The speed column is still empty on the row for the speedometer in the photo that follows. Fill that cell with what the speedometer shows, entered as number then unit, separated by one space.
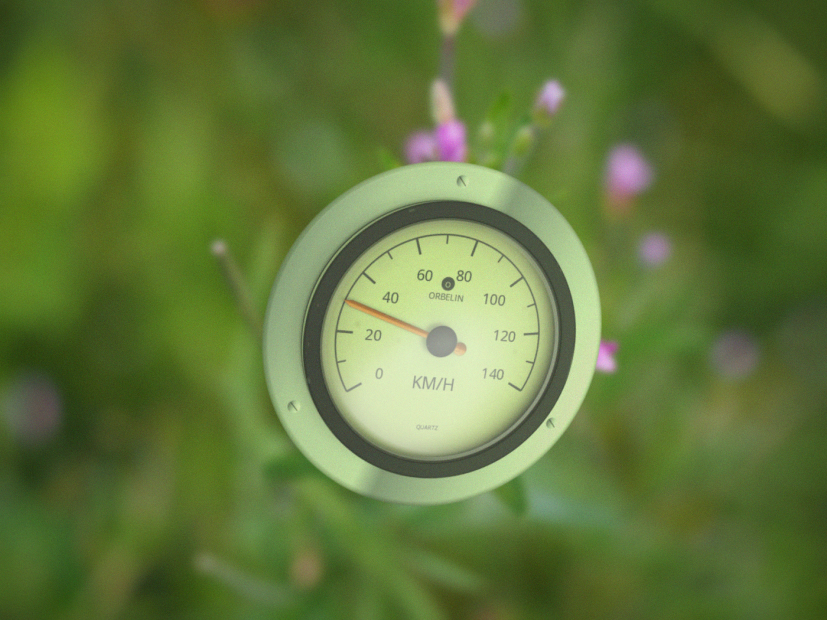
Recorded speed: 30 km/h
